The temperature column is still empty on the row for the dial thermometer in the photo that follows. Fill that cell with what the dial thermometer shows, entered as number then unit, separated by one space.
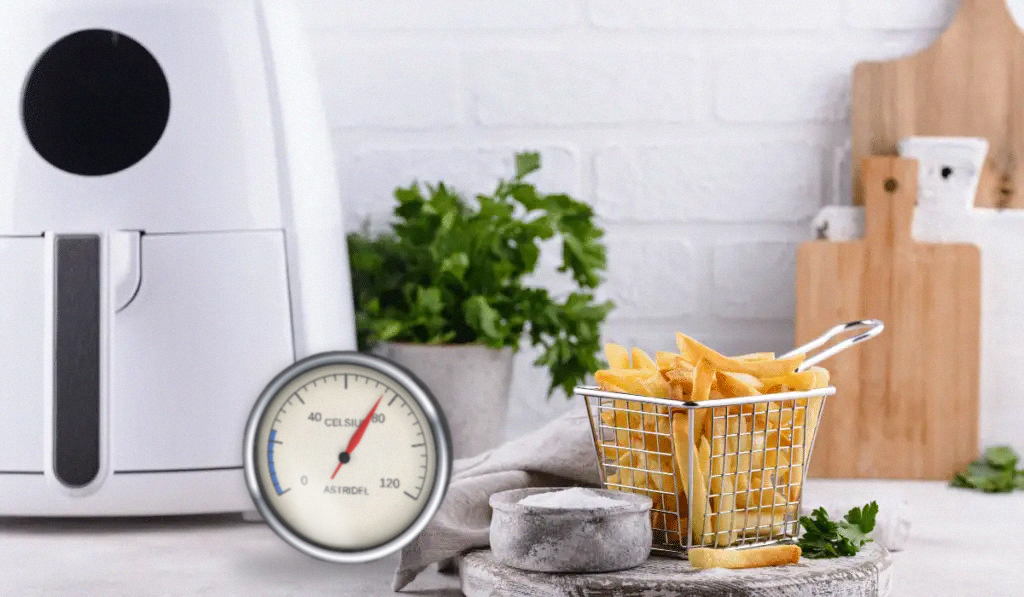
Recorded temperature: 76 °C
